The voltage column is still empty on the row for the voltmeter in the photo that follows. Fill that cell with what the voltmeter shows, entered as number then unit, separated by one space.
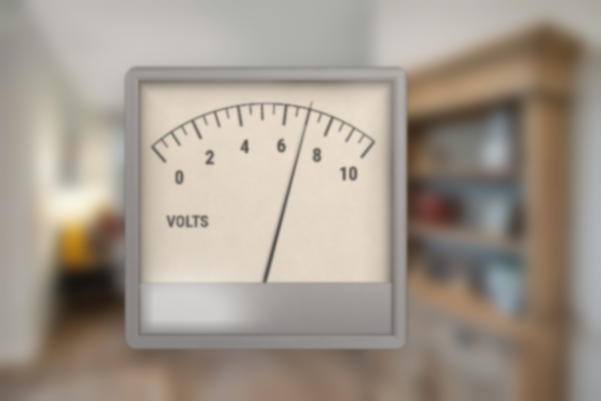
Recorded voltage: 7 V
